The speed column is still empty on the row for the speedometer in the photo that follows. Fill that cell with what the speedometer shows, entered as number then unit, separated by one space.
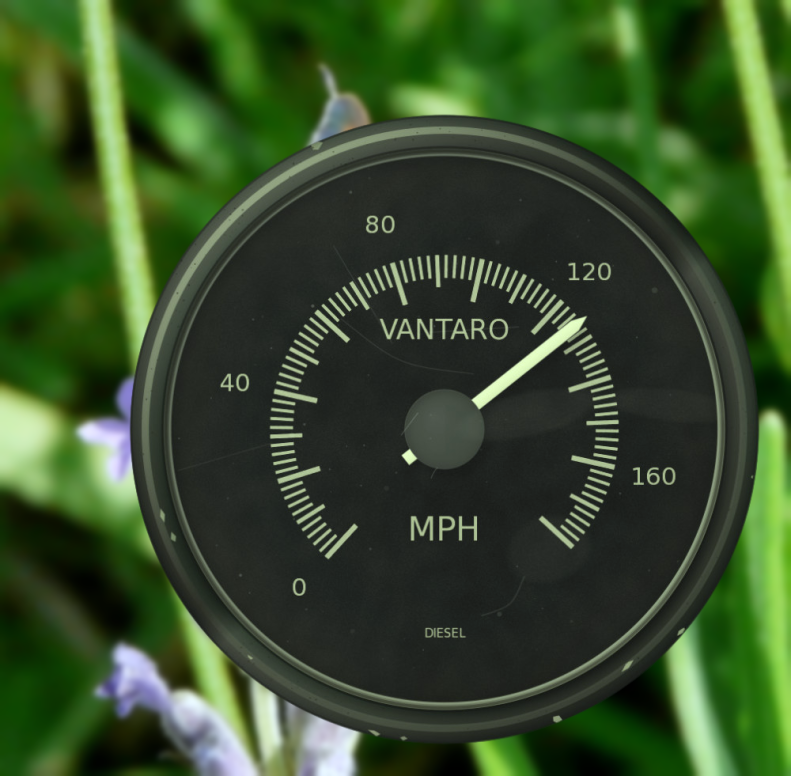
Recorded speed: 126 mph
